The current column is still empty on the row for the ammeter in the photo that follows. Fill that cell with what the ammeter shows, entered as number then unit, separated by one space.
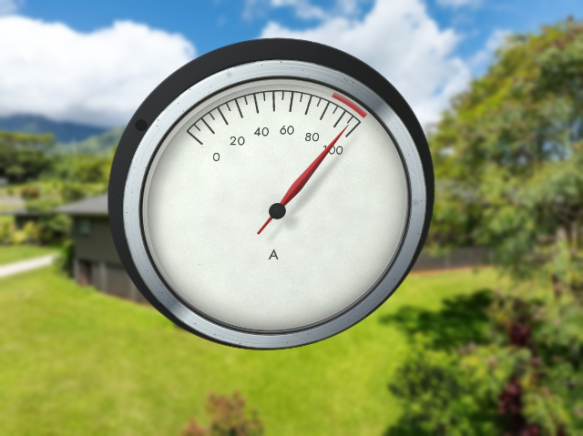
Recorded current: 95 A
